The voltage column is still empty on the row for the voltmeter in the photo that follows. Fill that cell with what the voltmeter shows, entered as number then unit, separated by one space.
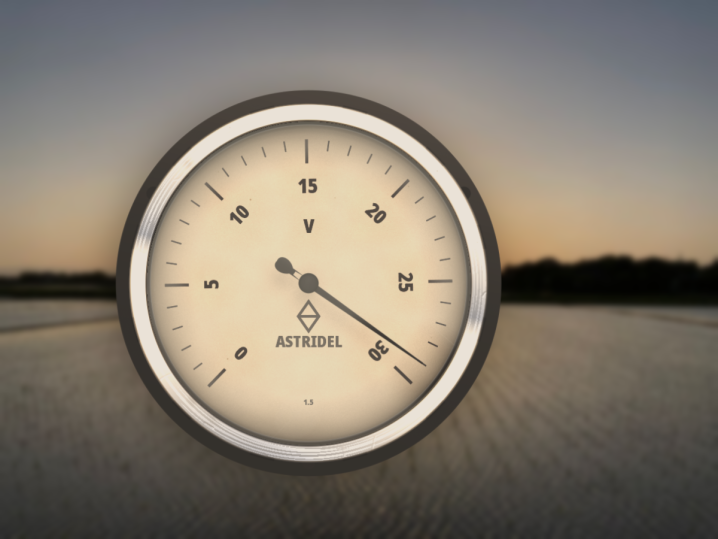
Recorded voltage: 29 V
